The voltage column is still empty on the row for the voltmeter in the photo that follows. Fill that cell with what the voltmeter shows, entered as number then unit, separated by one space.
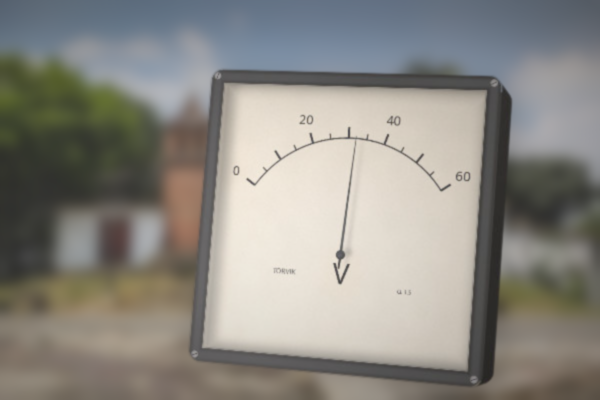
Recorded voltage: 32.5 V
